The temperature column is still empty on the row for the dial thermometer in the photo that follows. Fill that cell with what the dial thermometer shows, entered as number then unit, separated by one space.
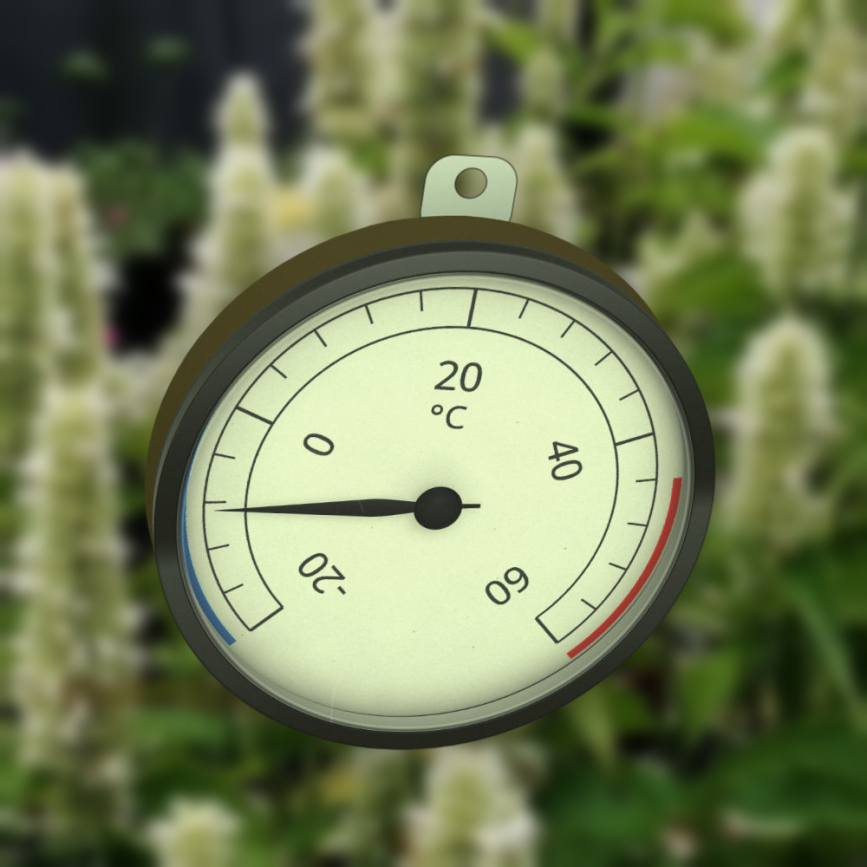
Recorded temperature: -8 °C
